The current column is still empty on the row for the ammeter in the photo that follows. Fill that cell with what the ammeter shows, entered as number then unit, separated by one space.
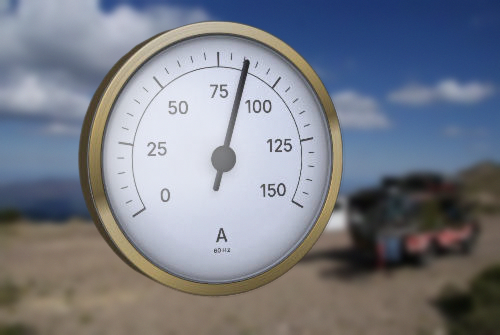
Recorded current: 85 A
